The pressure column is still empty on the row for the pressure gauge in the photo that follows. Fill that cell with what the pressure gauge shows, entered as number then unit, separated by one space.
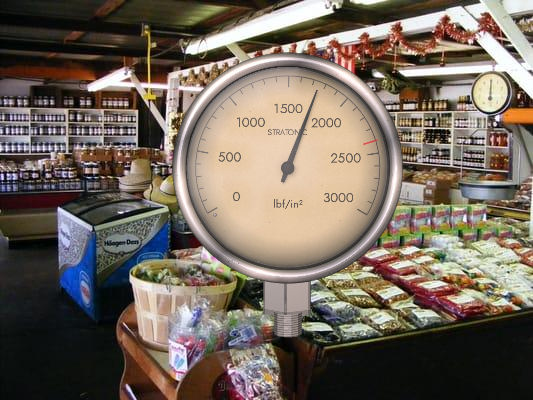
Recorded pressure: 1750 psi
